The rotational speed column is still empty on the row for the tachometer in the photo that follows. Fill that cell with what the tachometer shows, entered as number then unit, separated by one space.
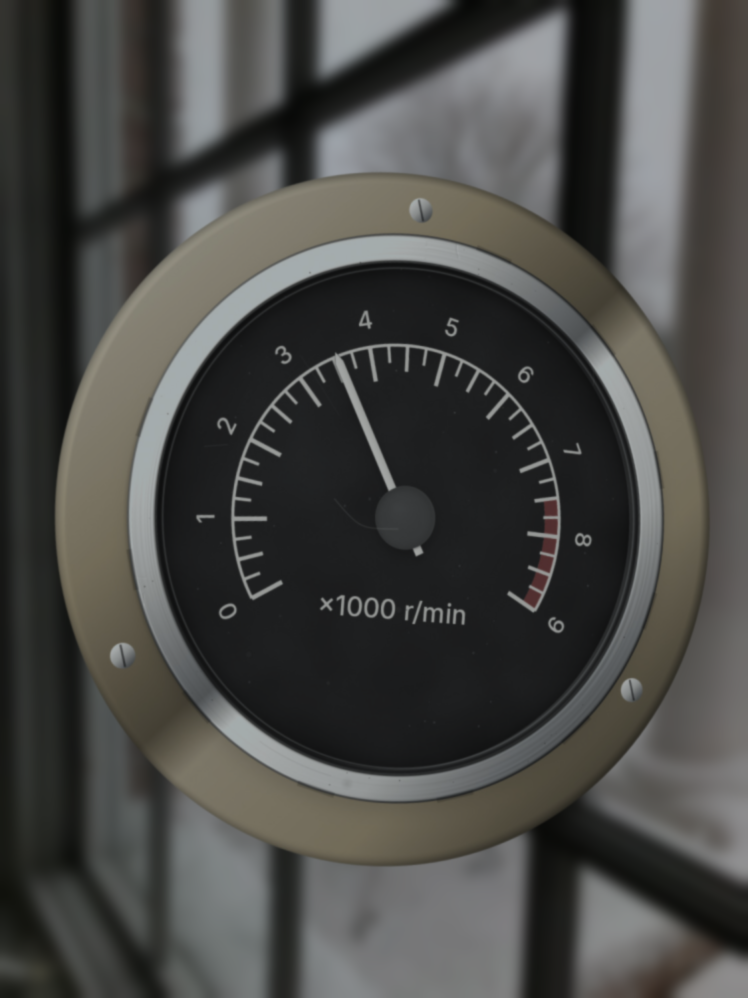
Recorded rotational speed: 3500 rpm
